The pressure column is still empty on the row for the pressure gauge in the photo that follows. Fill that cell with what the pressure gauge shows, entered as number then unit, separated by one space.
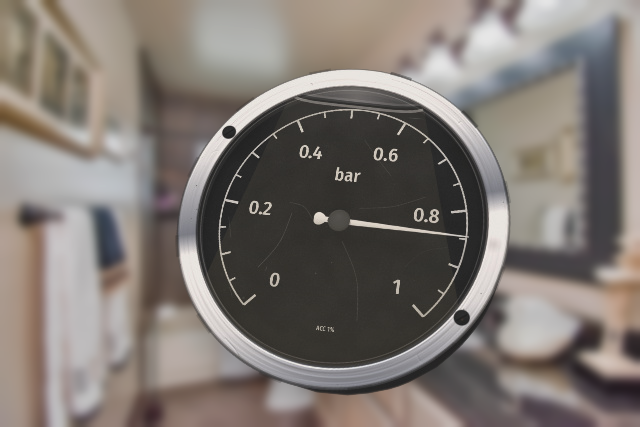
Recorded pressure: 0.85 bar
